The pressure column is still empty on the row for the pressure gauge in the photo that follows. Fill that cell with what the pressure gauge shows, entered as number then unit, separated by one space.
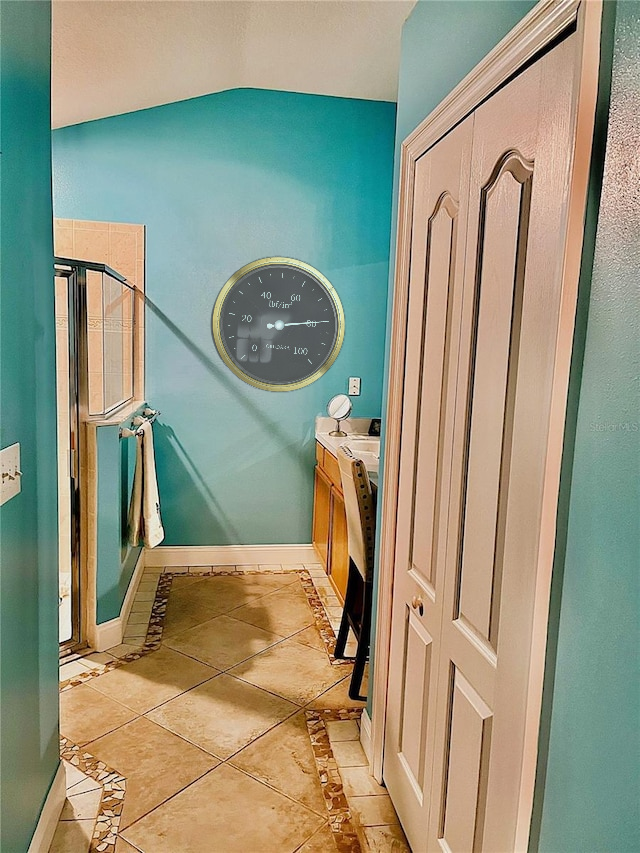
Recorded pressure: 80 psi
